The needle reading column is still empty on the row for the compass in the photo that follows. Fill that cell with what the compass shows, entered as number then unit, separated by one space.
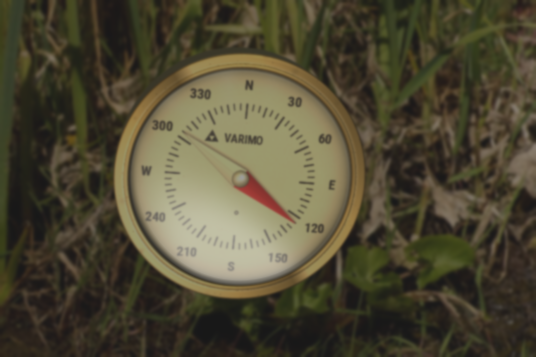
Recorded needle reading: 125 °
